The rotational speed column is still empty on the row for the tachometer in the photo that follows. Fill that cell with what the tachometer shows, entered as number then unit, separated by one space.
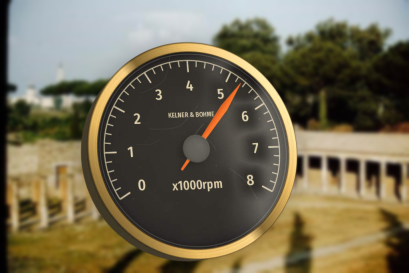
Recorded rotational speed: 5300 rpm
